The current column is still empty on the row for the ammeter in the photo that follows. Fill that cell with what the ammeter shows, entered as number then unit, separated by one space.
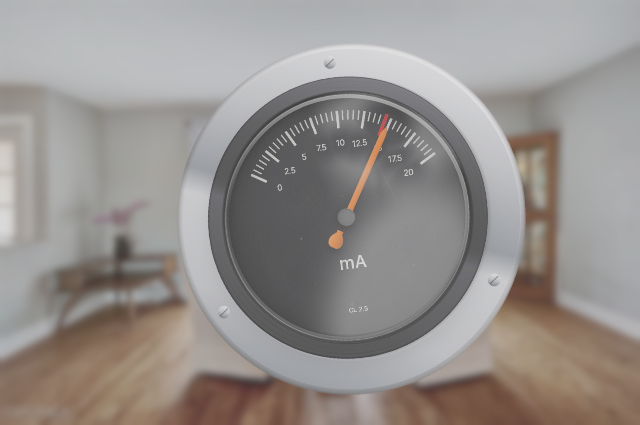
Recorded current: 15 mA
